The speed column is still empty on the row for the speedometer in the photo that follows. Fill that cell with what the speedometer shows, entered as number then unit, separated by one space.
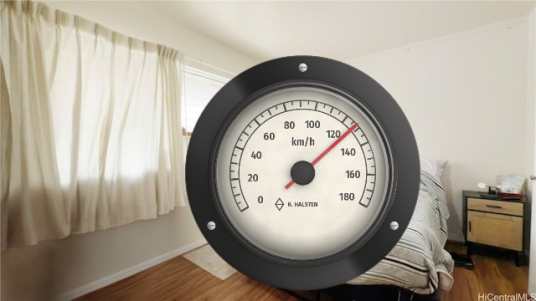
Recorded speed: 127.5 km/h
